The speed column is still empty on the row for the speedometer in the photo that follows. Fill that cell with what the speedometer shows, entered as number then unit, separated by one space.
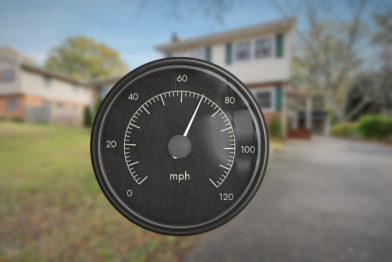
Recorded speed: 70 mph
